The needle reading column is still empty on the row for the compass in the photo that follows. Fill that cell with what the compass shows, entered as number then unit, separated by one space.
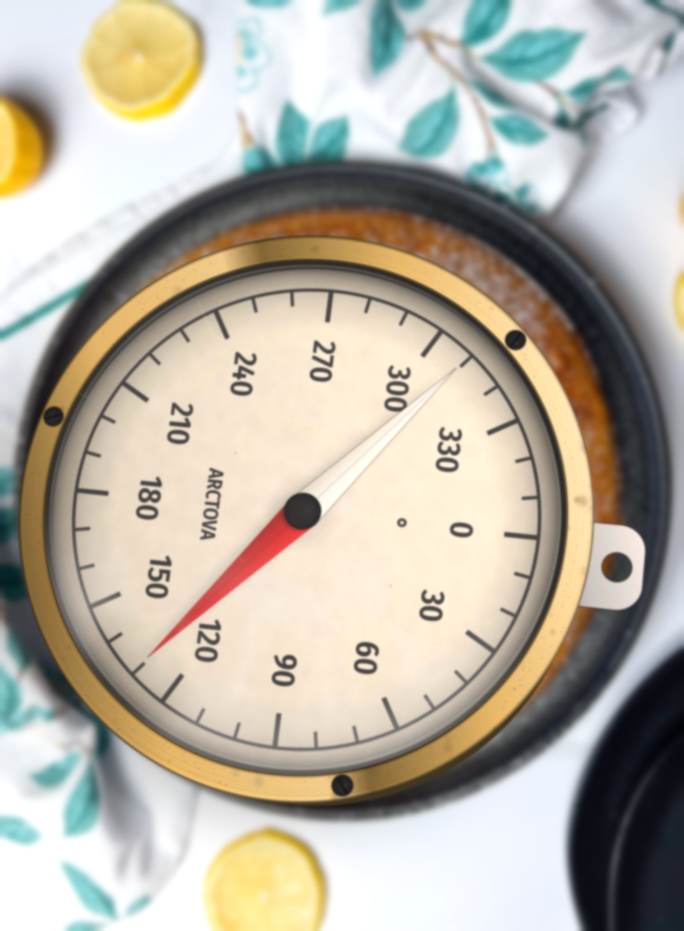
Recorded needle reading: 130 °
